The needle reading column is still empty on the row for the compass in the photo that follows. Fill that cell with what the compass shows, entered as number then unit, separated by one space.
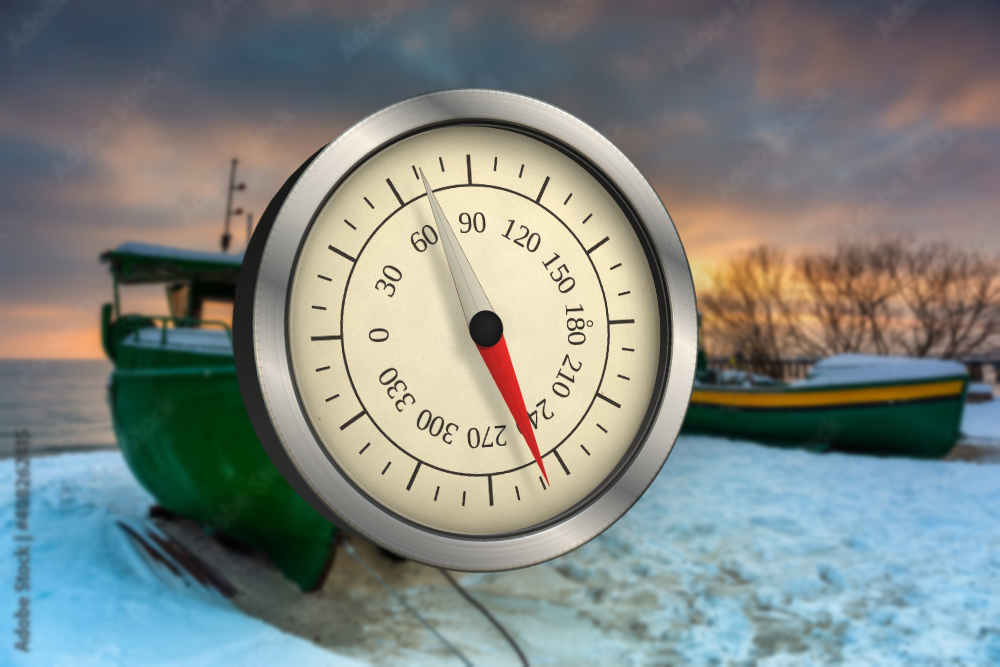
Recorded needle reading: 250 °
